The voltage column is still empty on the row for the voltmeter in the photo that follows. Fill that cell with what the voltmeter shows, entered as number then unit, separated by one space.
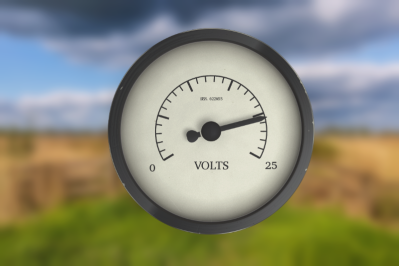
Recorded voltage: 20.5 V
